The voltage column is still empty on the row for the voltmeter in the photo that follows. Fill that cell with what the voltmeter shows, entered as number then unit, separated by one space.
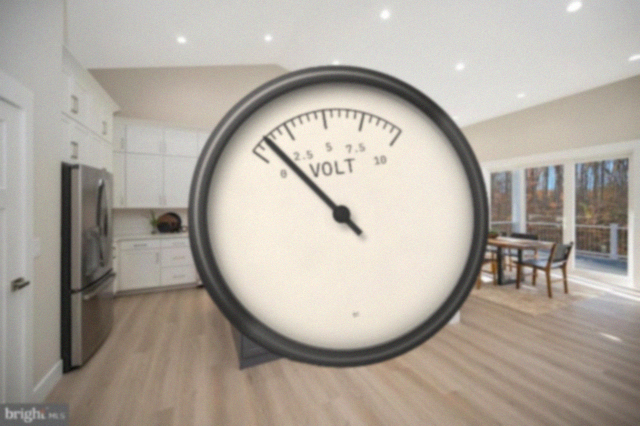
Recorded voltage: 1 V
